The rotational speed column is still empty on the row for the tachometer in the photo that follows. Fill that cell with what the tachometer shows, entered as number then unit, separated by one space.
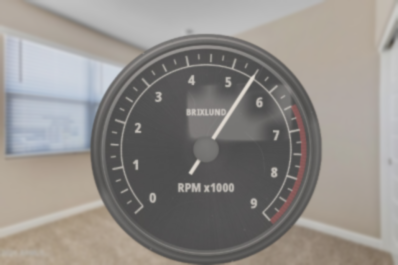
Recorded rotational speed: 5500 rpm
